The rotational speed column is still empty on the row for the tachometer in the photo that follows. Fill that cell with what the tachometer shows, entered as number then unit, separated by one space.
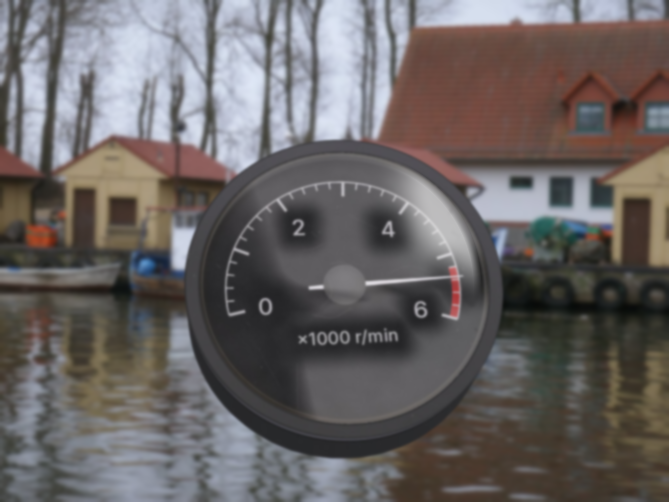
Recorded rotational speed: 5400 rpm
